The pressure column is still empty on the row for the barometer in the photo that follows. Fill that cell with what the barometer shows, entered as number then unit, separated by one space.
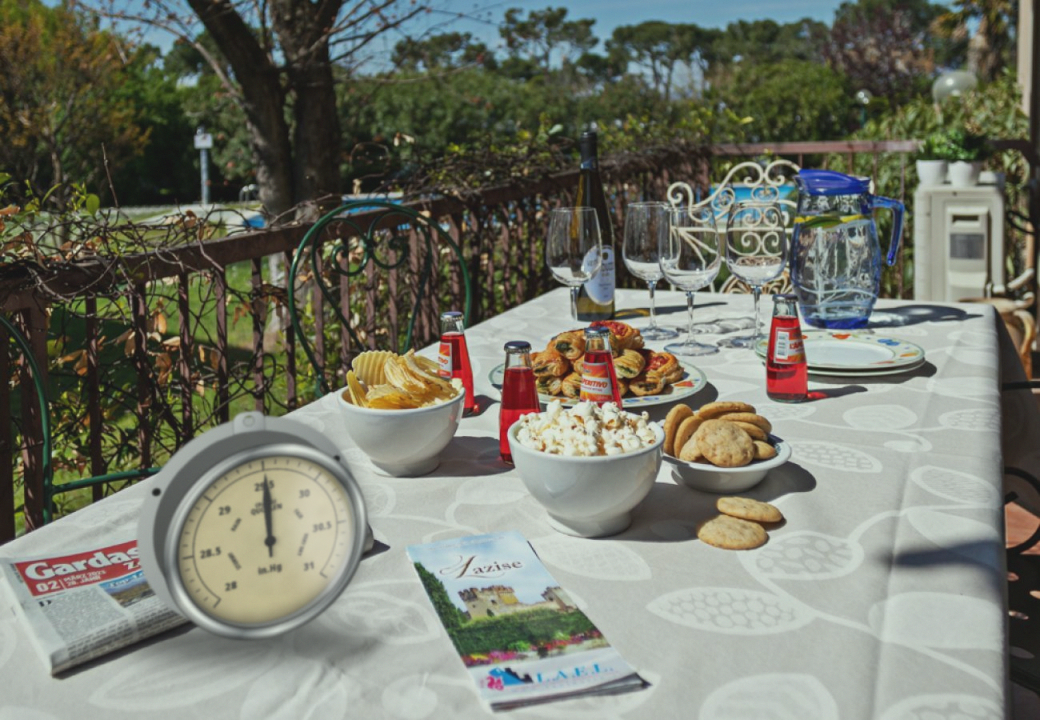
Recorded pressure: 29.5 inHg
